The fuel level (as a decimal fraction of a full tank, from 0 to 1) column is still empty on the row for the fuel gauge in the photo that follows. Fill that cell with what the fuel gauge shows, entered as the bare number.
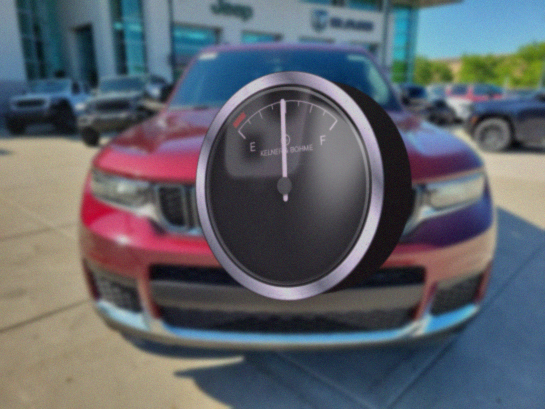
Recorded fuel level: 0.5
